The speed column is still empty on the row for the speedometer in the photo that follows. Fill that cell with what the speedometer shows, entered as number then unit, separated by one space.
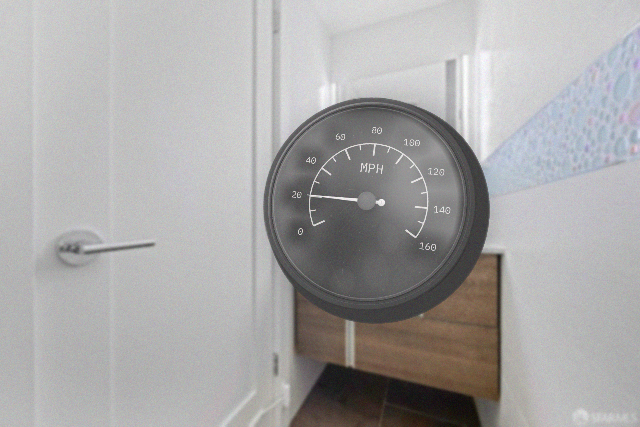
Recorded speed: 20 mph
